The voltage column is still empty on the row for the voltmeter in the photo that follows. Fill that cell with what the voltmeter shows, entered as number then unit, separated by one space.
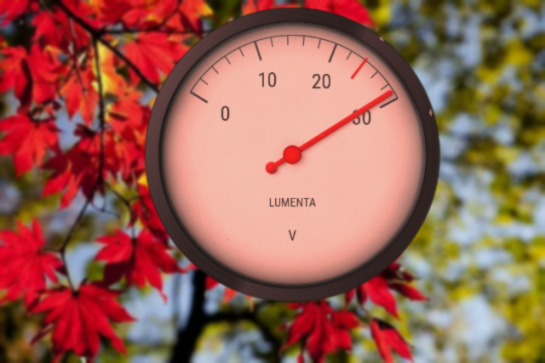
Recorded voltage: 29 V
